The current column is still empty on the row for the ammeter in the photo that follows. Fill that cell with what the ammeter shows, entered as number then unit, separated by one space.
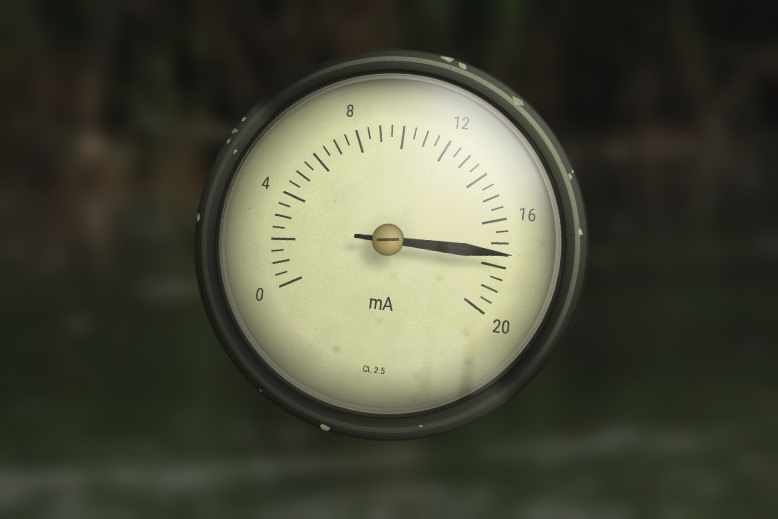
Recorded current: 17.5 mA
